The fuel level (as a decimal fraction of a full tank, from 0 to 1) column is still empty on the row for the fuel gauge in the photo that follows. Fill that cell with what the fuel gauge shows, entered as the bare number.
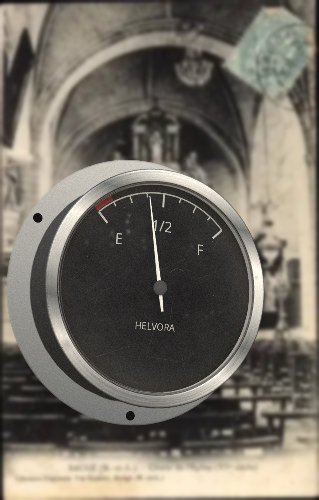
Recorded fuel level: 0.375
